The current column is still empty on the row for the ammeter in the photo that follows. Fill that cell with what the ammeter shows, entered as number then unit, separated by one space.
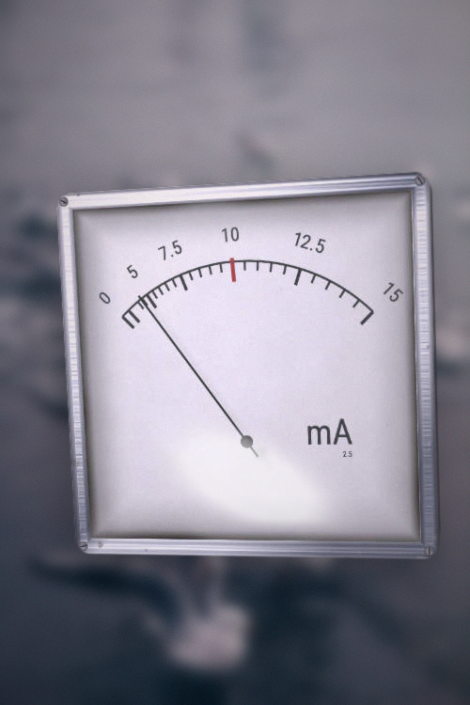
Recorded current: 4.5 mA
